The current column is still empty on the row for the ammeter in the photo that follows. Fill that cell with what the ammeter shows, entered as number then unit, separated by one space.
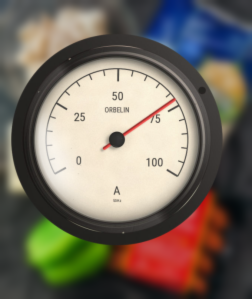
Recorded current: 72.5 A
